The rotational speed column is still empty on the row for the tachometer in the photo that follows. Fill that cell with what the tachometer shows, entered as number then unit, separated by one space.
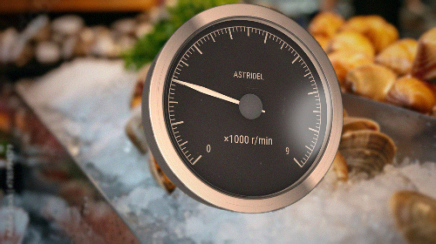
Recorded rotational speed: 2000 rpm
